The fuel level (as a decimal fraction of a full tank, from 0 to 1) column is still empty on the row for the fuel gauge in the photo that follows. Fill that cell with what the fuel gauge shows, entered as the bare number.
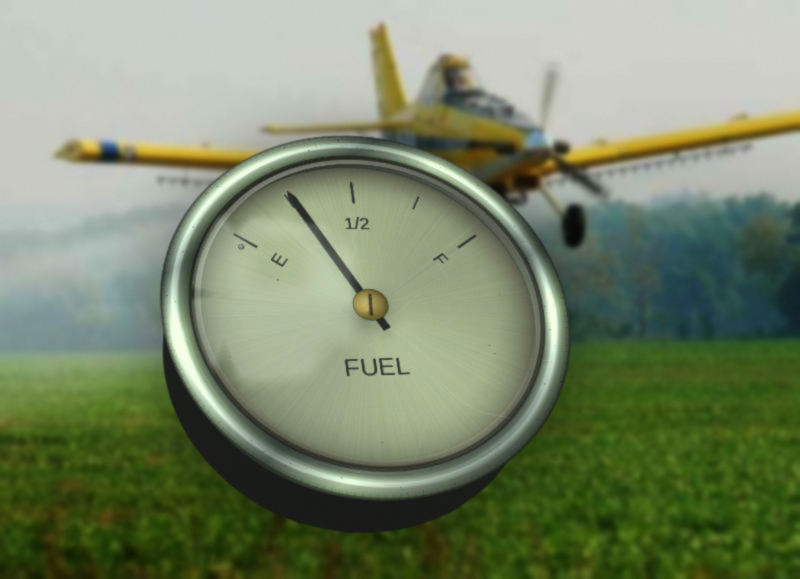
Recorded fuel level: 0.25
